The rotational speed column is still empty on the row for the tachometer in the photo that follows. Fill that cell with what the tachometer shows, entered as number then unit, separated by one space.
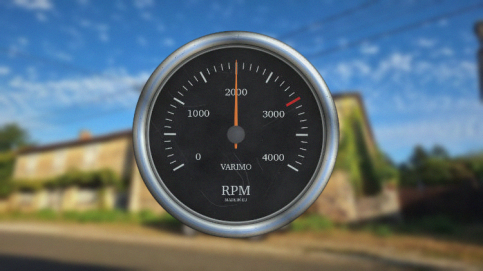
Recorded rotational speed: 2000 rpm
